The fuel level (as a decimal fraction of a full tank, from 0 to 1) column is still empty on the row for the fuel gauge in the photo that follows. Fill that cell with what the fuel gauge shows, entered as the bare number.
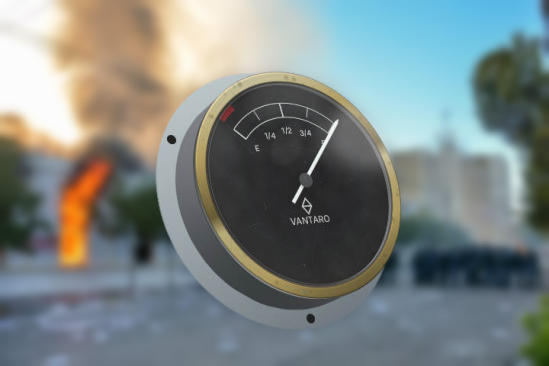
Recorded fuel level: 1
